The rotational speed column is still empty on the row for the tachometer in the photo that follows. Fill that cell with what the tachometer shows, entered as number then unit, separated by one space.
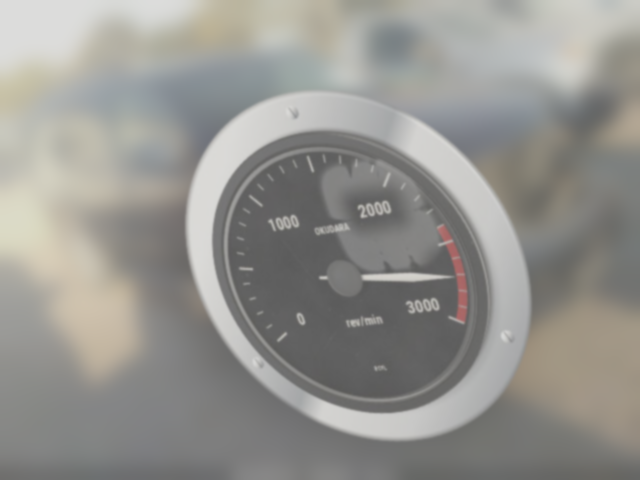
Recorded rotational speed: 2700 rpm
